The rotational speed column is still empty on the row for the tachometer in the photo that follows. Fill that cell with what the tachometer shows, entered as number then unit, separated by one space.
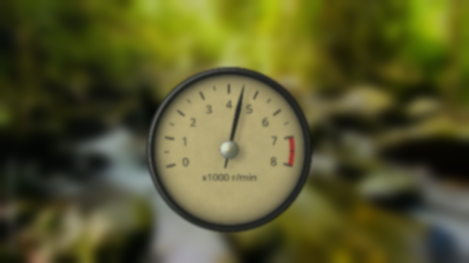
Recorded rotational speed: 4500 rpm
